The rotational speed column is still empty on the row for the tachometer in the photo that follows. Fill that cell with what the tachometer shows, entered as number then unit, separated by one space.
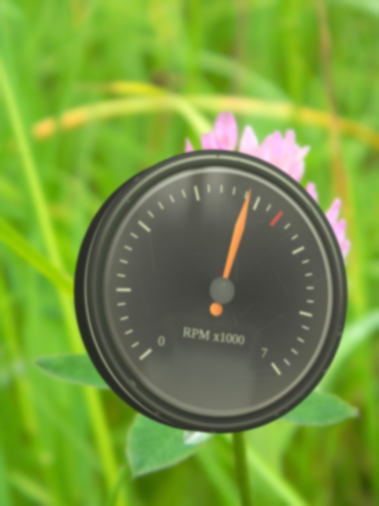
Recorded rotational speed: 3800 rpm
